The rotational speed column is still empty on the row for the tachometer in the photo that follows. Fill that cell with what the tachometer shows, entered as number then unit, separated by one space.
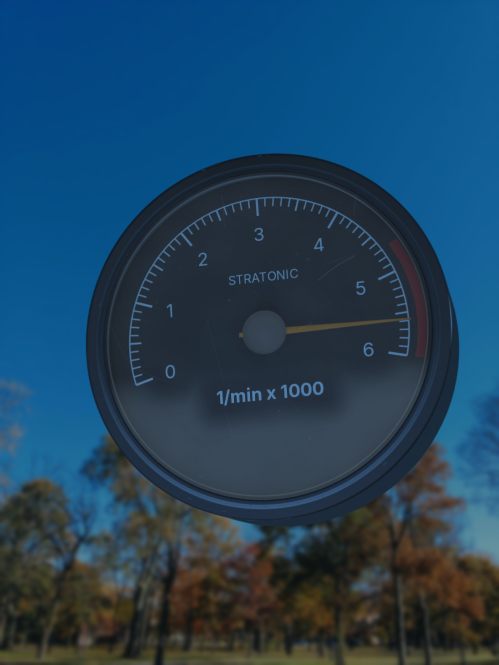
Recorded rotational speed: 5600 rpm
